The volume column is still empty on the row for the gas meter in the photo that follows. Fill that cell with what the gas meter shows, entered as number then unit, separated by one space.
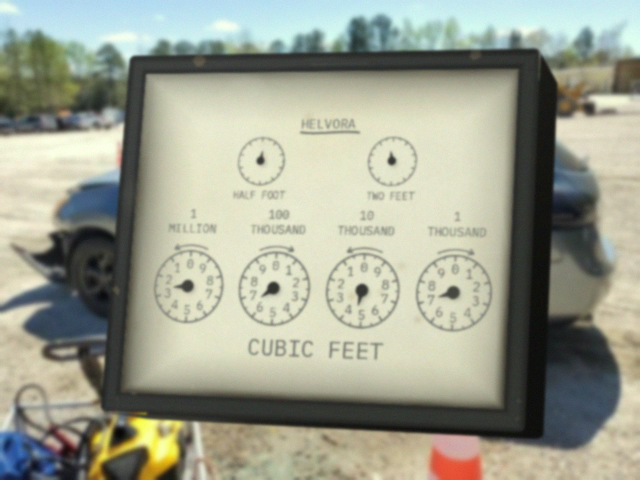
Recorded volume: 264700 ft³
